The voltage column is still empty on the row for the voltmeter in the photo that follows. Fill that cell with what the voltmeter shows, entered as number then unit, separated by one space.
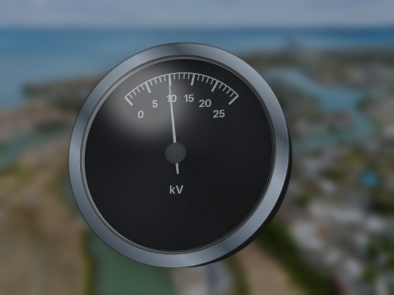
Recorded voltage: 10 kV
